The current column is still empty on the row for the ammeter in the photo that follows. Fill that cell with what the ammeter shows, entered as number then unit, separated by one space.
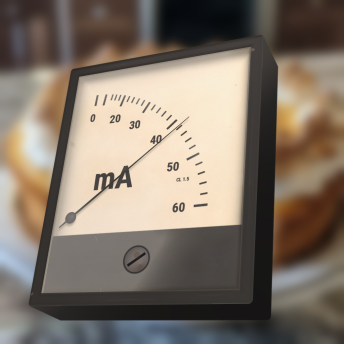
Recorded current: 42 mA
